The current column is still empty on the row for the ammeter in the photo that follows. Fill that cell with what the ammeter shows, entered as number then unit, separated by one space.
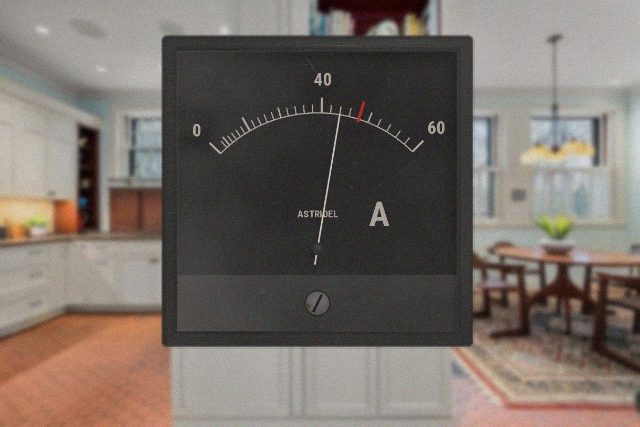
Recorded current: 44 A
